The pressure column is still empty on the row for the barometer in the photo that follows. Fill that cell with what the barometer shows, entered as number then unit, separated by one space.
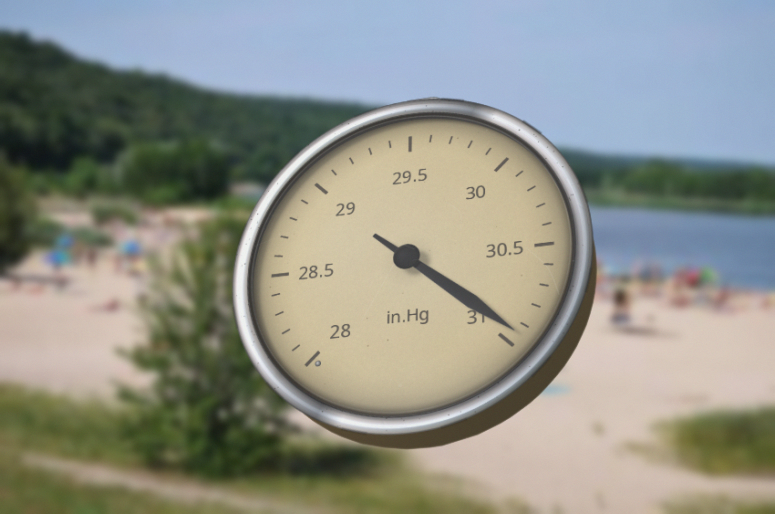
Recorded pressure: 30.95 inHg
